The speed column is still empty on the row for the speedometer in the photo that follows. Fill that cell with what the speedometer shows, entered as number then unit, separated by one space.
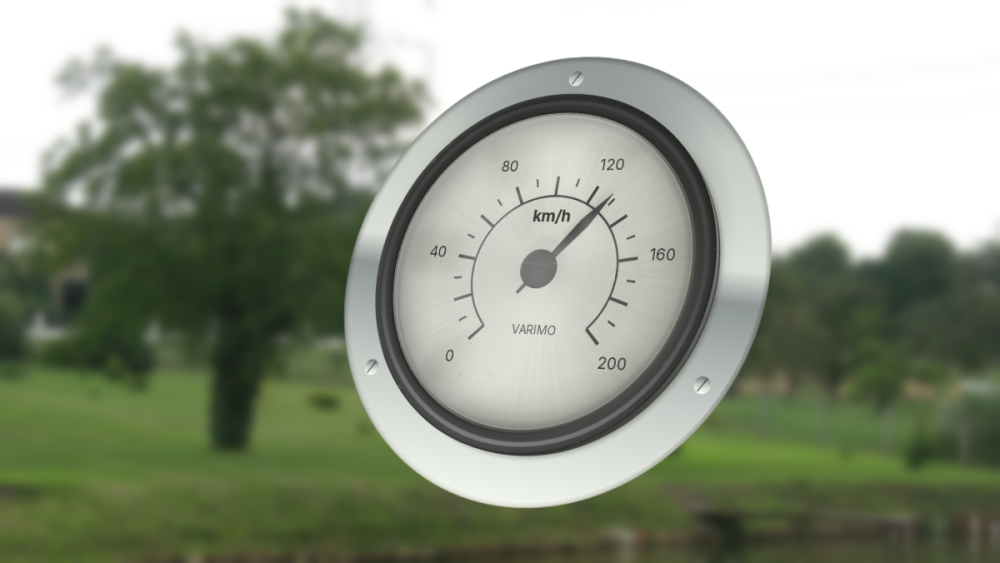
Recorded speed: 130 km/h
